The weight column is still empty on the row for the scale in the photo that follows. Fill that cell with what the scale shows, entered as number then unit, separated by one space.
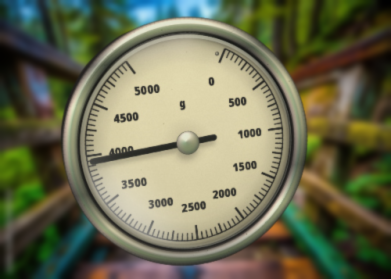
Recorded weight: 3950 g
